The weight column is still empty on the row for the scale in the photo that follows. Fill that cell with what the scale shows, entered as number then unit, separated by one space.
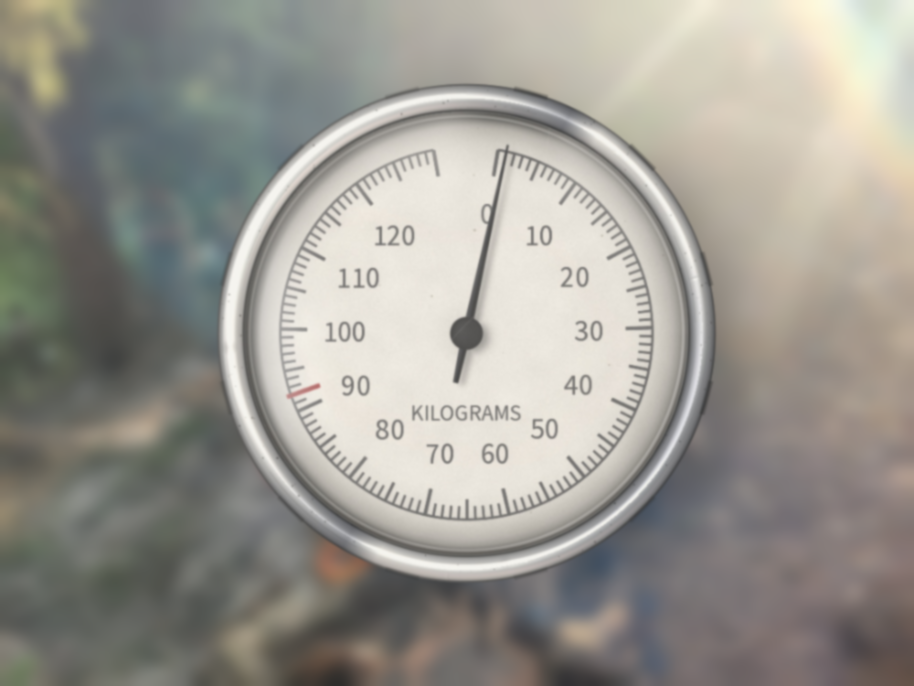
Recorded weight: 1 kg
